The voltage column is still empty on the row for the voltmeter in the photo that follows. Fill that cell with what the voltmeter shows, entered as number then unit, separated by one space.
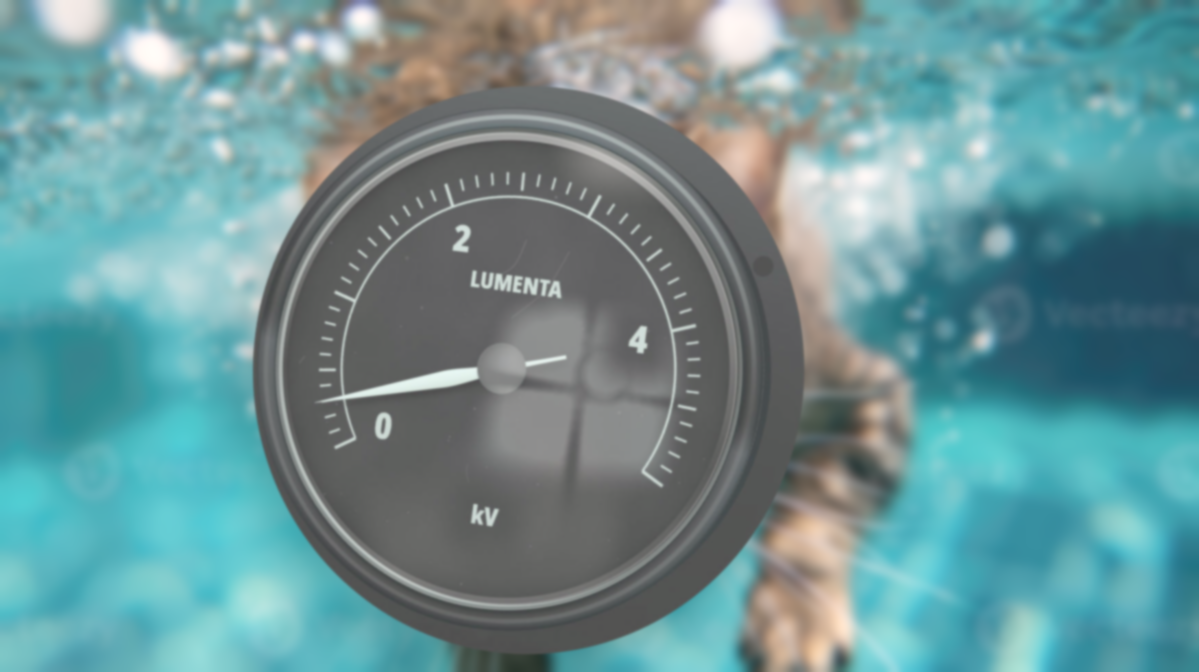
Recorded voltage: 0.3 kV
